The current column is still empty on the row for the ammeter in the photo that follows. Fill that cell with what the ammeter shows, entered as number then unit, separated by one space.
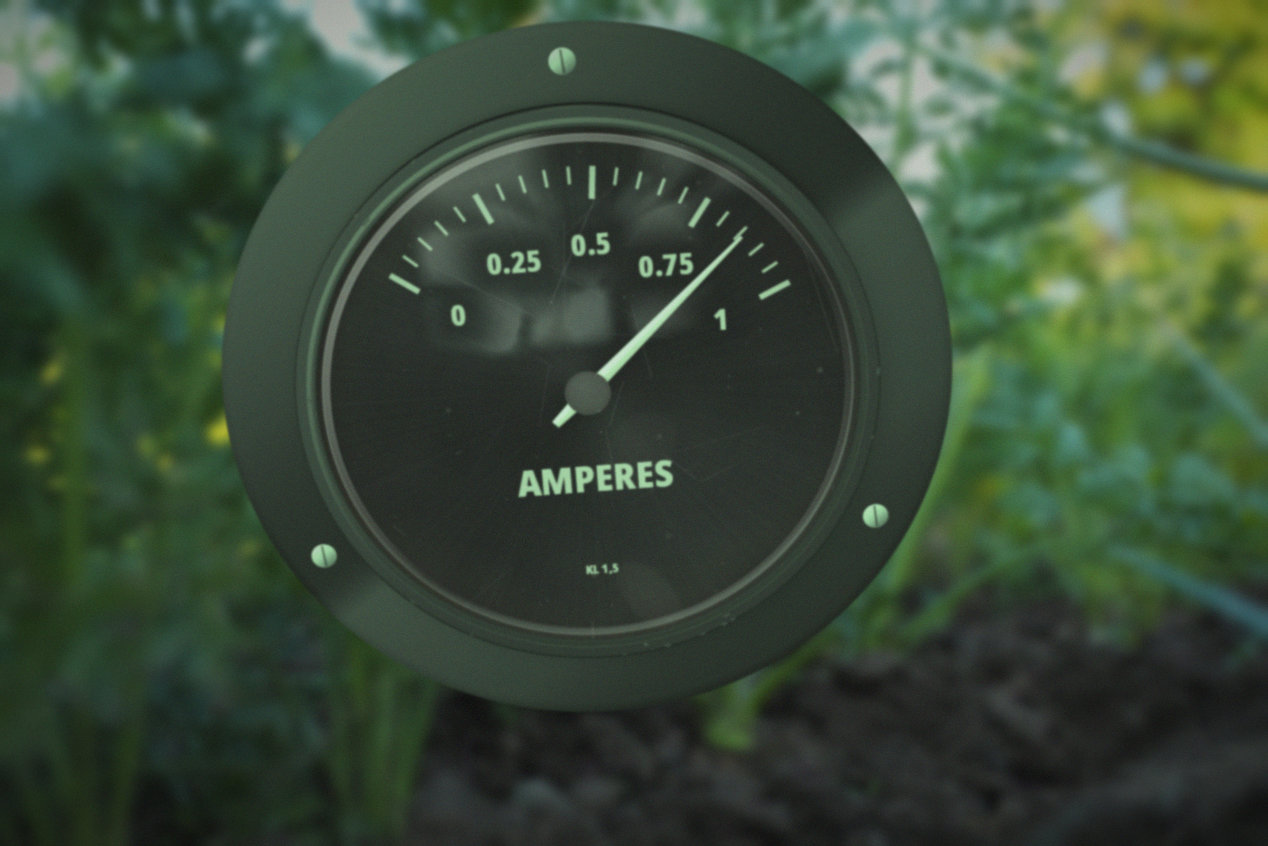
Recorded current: 0.85 A
